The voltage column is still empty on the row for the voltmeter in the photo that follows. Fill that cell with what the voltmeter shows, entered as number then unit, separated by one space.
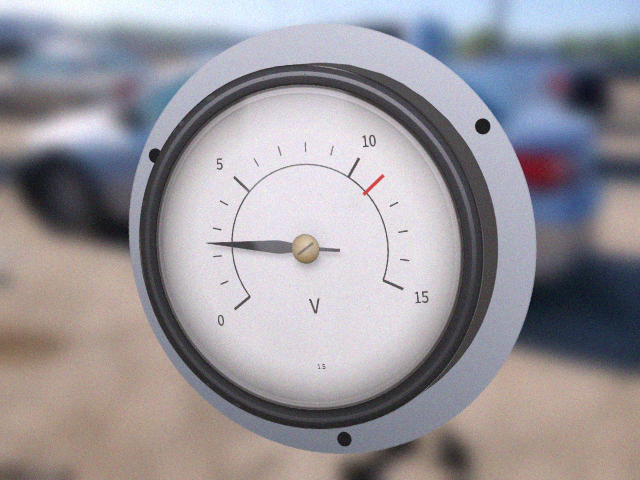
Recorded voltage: 2.5 V
